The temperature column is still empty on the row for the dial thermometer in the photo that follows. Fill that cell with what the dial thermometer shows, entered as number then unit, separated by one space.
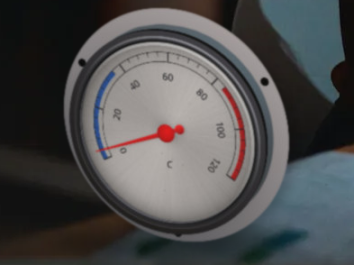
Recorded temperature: 4 °C
